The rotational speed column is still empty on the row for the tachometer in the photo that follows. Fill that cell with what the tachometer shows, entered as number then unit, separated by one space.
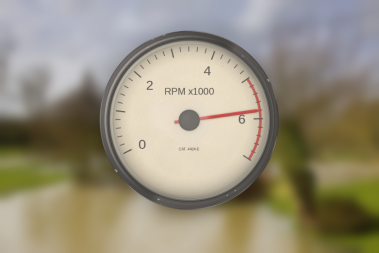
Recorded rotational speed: 5800 rpm
